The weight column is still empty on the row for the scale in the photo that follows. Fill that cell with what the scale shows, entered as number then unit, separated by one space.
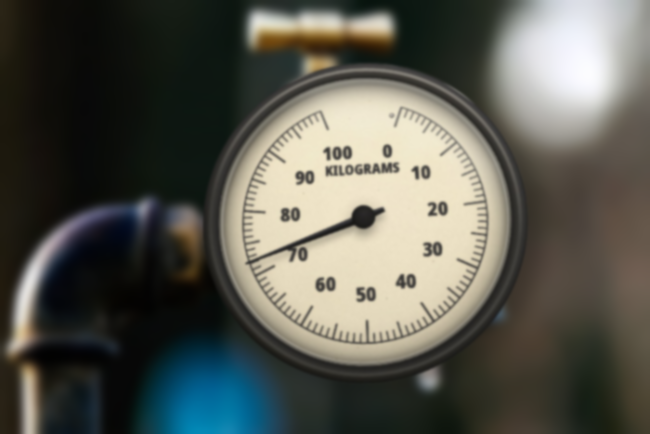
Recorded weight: 72 kg
